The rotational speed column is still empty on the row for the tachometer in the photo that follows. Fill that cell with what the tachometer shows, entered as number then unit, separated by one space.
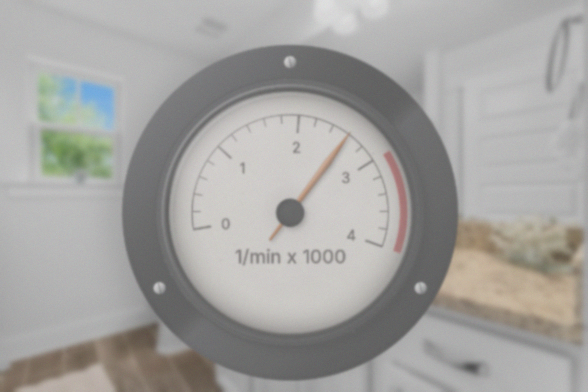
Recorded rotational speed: 2600 rpm
